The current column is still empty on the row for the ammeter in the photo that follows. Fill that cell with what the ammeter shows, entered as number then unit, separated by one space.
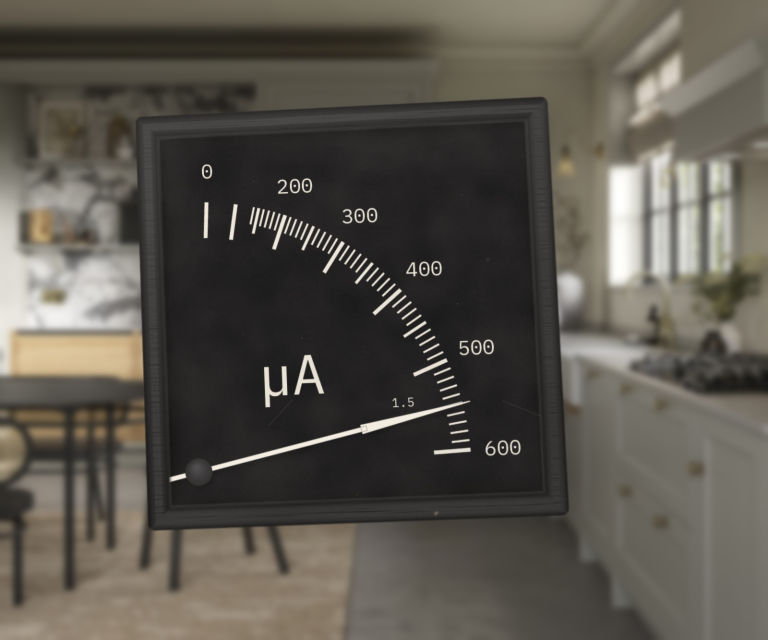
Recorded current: 550 µA
